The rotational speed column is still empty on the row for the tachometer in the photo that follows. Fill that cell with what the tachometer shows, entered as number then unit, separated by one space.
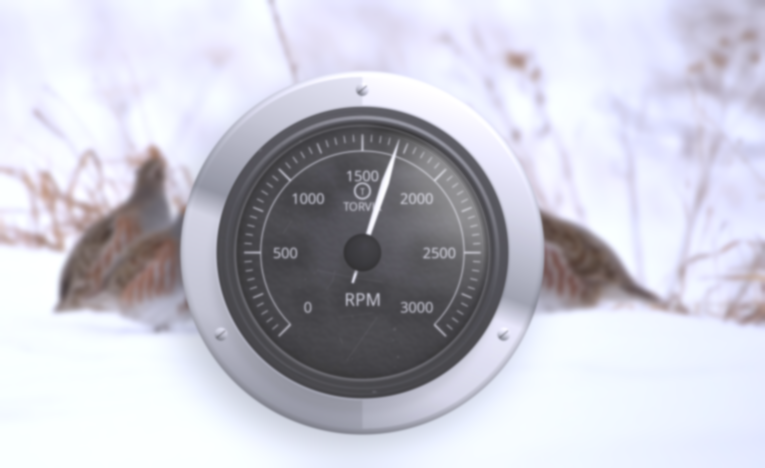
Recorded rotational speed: 1700 rpm
